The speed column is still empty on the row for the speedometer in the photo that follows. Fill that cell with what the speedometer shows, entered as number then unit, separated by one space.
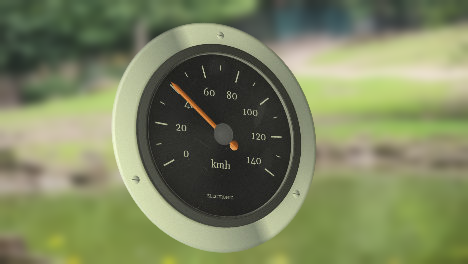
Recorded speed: 40 km/h
